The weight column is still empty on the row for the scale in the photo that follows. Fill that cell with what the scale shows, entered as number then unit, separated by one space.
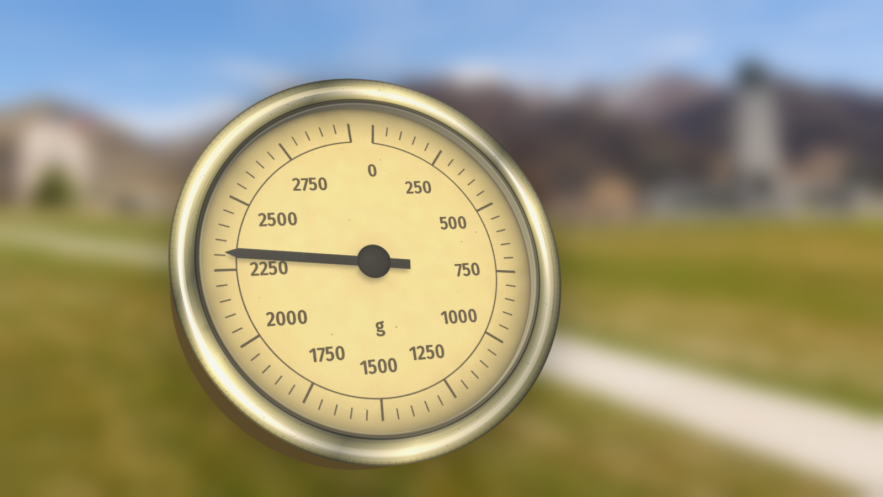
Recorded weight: 2300 g
